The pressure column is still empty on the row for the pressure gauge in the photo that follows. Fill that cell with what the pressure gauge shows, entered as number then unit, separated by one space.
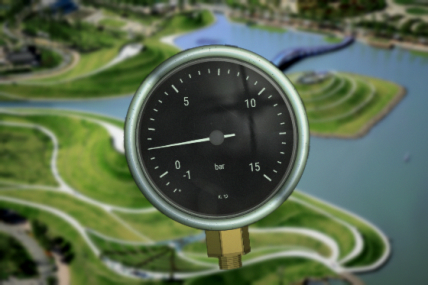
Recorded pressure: 1.5 bar
